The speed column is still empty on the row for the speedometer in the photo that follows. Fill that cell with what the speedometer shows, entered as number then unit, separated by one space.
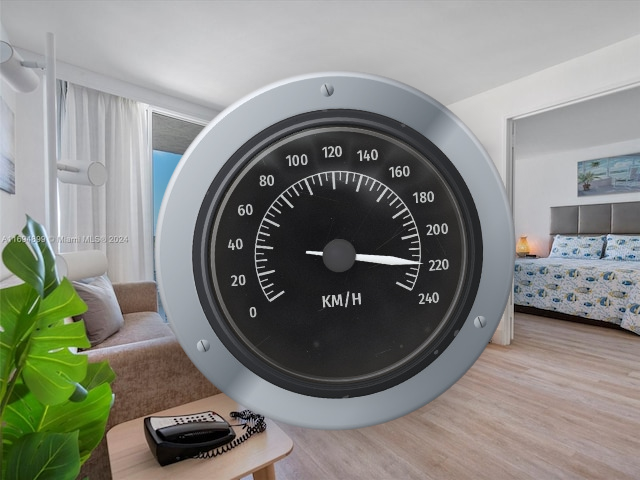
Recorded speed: 220 km/h
